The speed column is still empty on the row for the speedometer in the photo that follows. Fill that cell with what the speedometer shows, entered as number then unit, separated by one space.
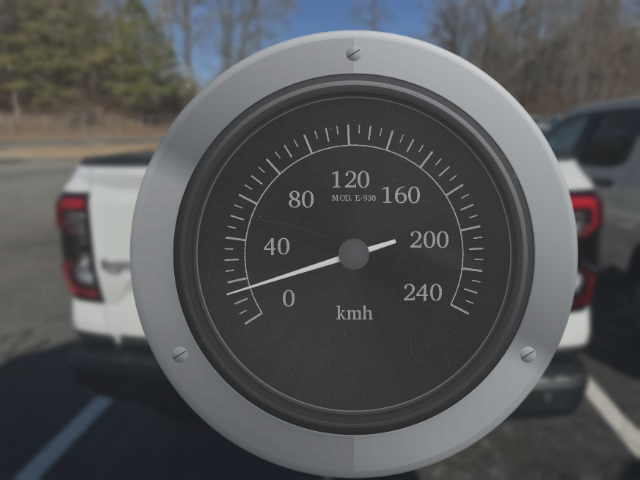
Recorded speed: 15 km/h
